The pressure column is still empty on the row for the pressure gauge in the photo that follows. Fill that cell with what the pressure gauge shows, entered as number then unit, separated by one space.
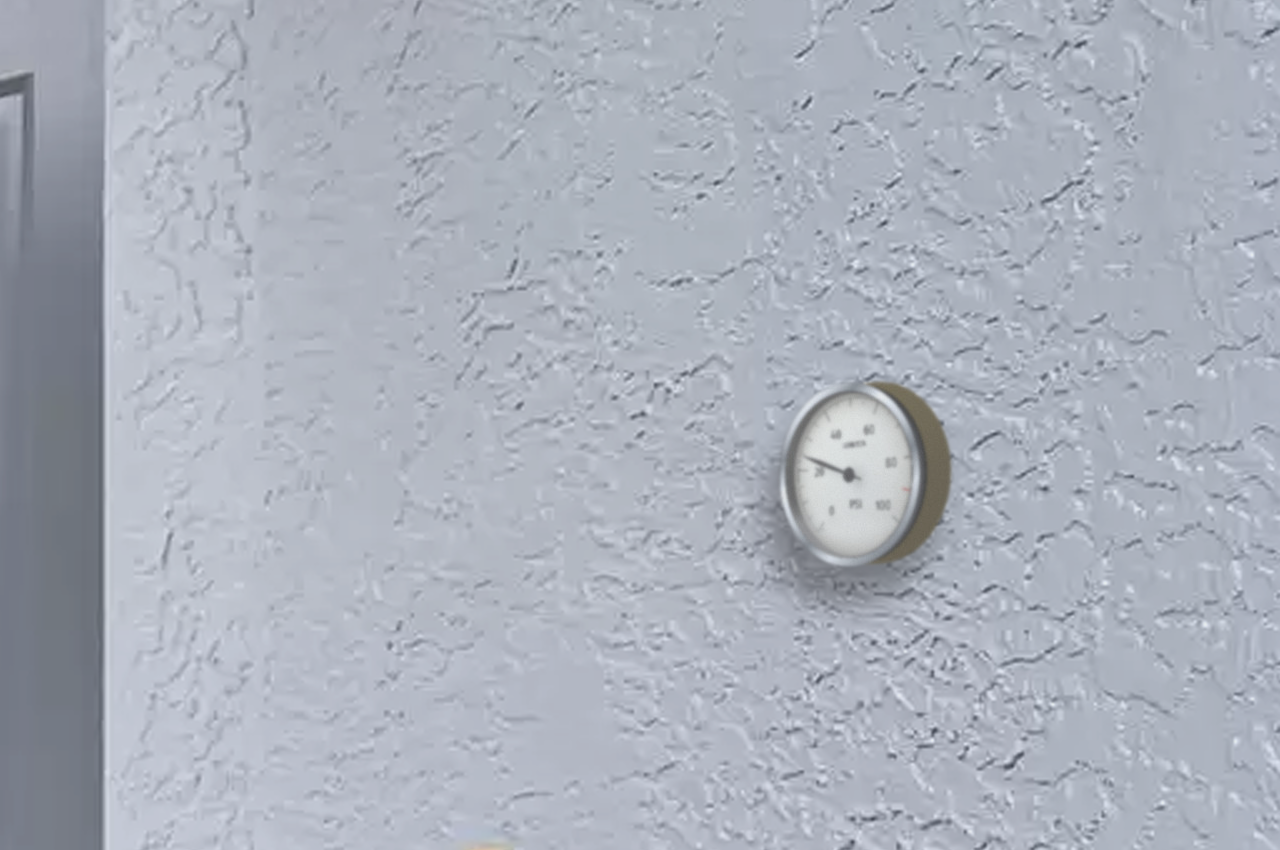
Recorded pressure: 25 psi
